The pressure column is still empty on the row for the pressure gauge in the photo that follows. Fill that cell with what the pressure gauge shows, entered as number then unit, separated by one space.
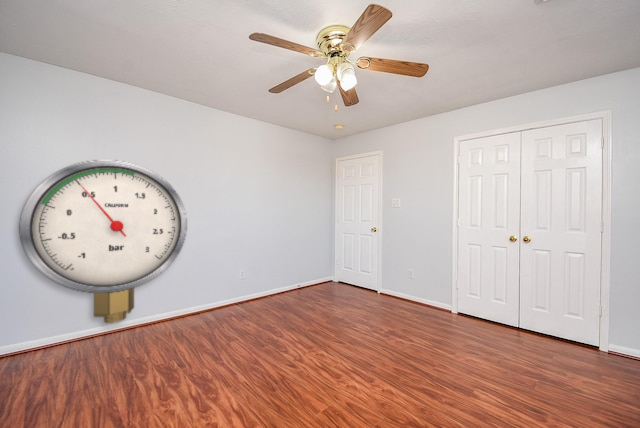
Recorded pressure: 0.5 bar
